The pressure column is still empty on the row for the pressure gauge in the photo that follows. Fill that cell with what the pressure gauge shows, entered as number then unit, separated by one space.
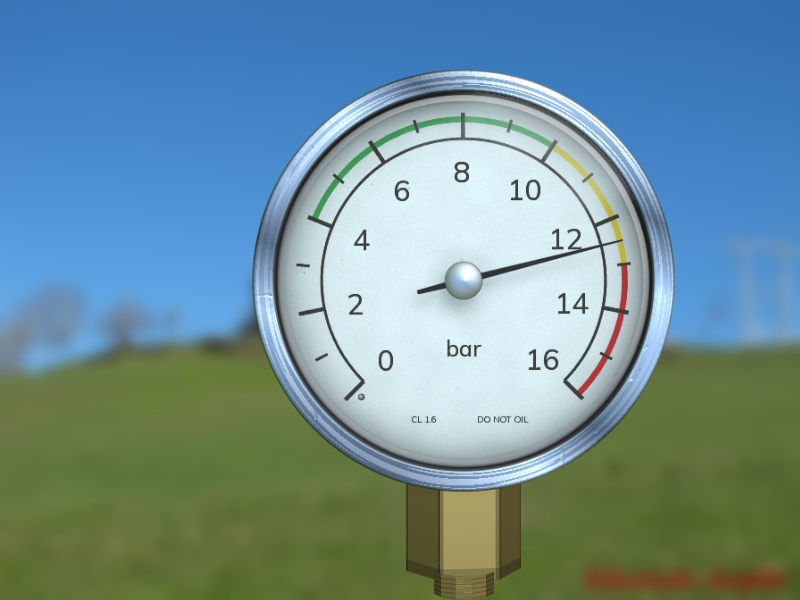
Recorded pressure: 12.5 bar
